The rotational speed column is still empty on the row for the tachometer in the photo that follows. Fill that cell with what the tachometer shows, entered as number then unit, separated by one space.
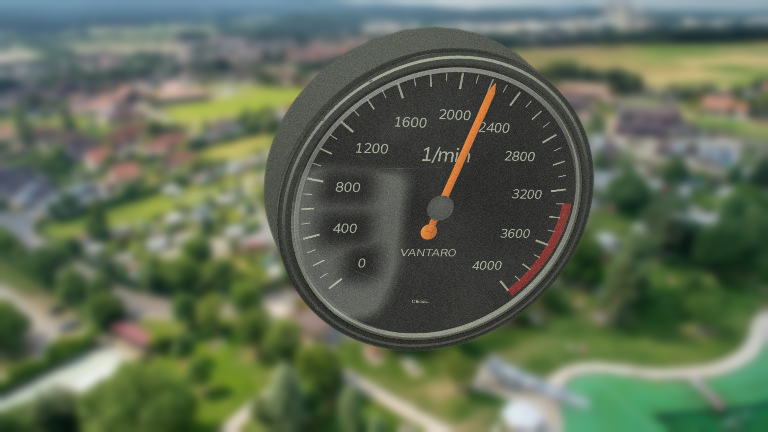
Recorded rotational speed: 2200 rpm
